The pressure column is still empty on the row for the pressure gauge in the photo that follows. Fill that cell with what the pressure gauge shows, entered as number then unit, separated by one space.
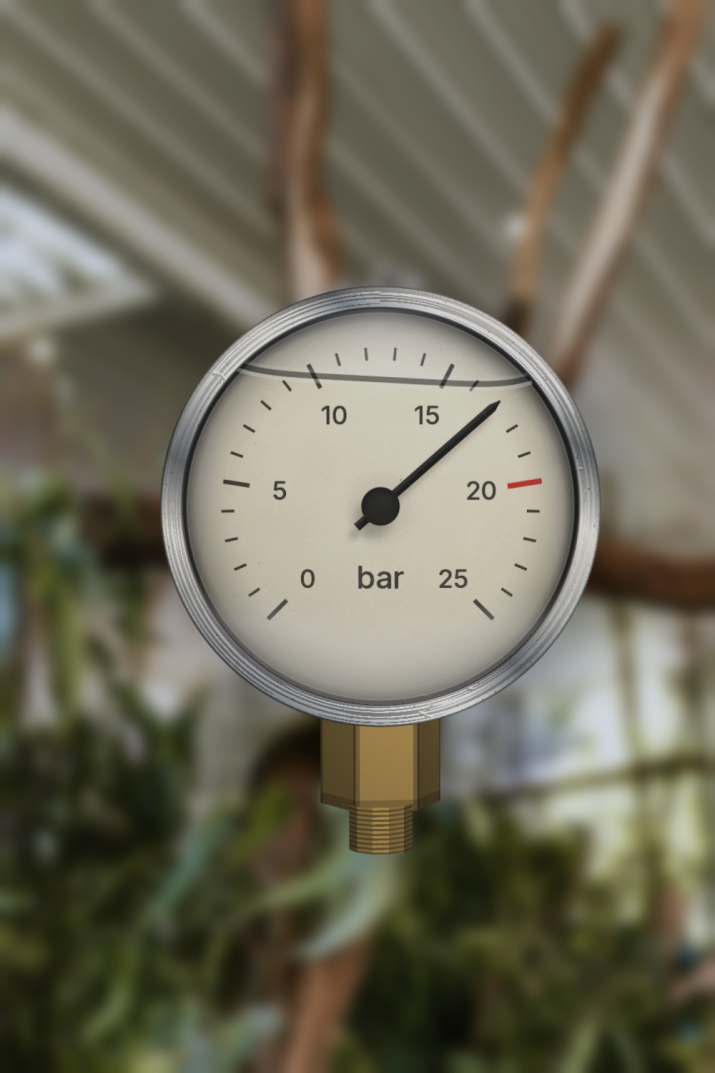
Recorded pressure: 17 bar
